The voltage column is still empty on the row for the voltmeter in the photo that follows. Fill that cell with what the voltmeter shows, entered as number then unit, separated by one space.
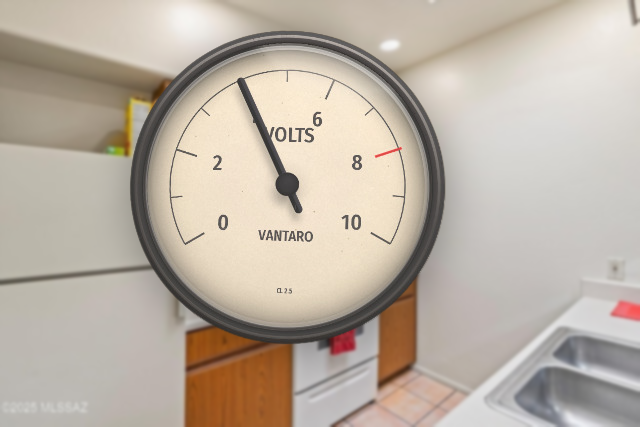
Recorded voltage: 4 V
